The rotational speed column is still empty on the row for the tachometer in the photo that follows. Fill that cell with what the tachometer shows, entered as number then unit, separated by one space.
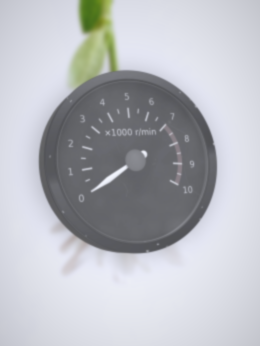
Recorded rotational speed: 0 rpm
